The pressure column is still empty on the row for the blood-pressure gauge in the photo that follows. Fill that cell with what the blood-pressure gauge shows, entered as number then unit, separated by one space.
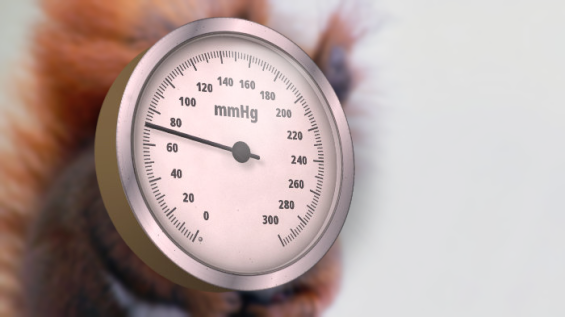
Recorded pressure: 70 mmHg
